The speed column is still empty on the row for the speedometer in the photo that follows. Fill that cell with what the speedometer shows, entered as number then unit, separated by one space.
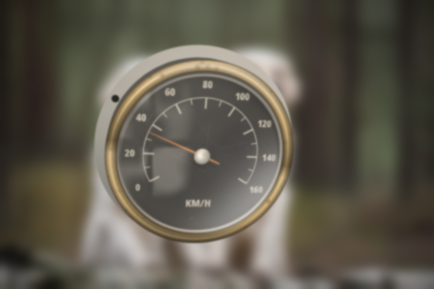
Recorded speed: 35 km/h
